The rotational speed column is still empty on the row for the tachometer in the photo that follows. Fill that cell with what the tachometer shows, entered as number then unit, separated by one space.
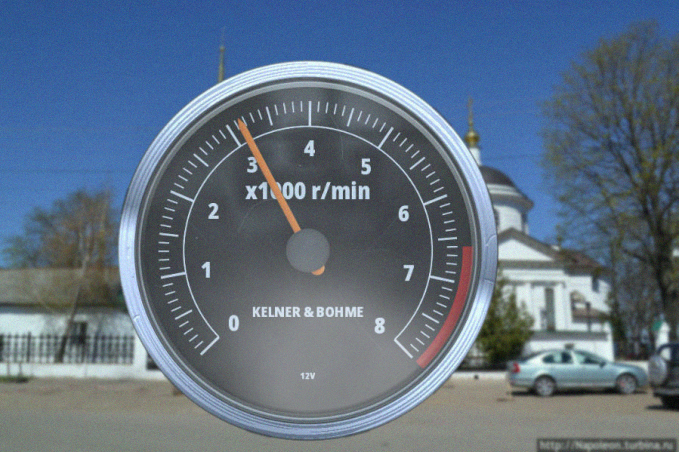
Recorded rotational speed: 3150 rpm
